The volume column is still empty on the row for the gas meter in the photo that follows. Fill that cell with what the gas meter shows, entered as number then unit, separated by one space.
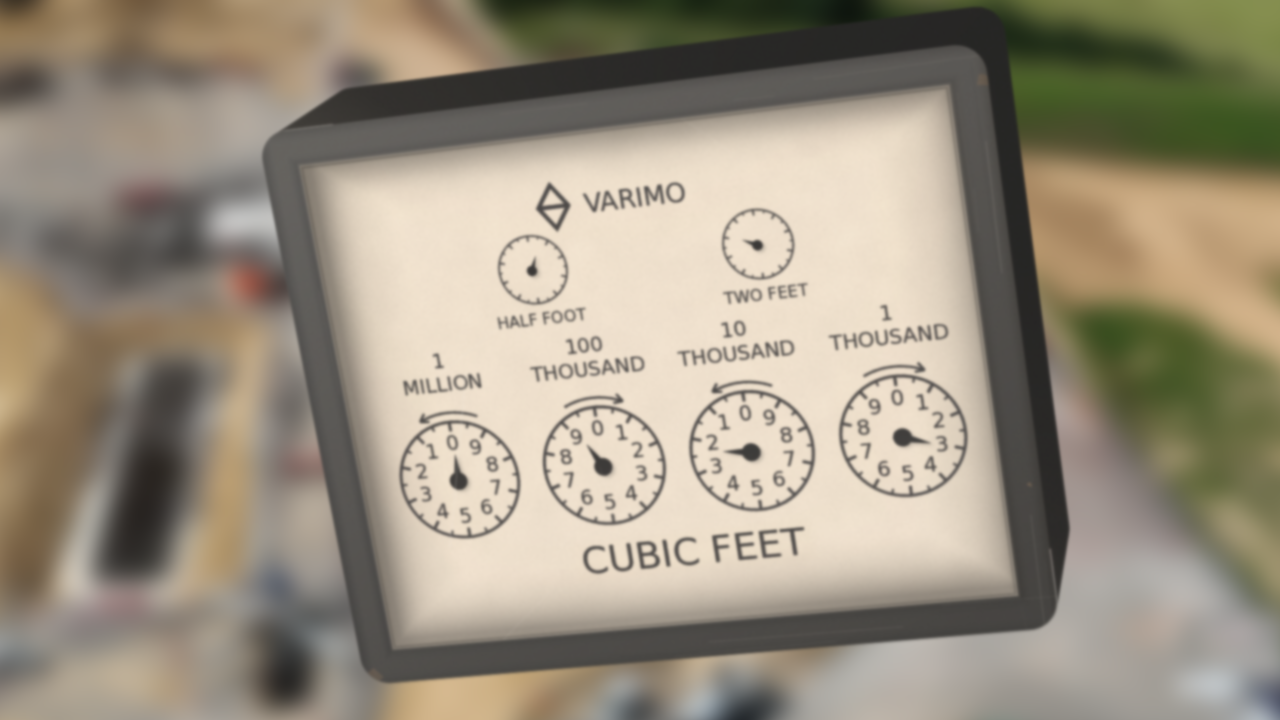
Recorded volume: 992300 ft³
